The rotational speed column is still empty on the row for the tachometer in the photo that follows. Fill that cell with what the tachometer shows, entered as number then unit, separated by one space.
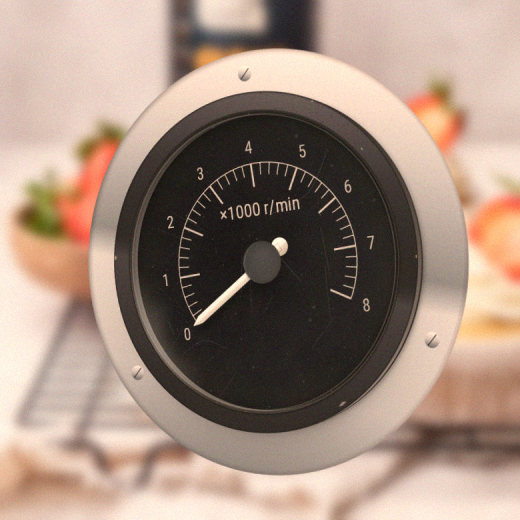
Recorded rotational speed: 0 rpm
